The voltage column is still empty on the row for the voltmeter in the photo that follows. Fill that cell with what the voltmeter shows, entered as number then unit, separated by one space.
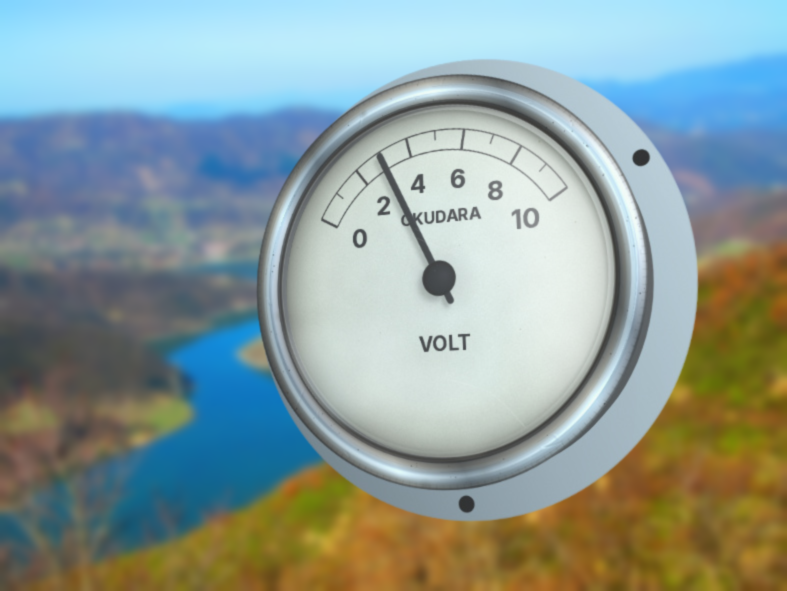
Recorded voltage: 3 V
